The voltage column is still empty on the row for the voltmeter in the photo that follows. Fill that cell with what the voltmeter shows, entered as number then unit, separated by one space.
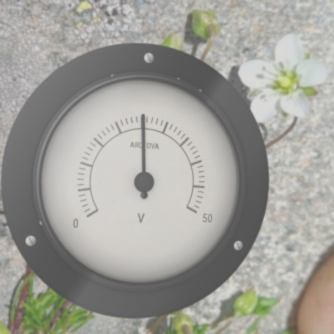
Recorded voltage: 25 V
